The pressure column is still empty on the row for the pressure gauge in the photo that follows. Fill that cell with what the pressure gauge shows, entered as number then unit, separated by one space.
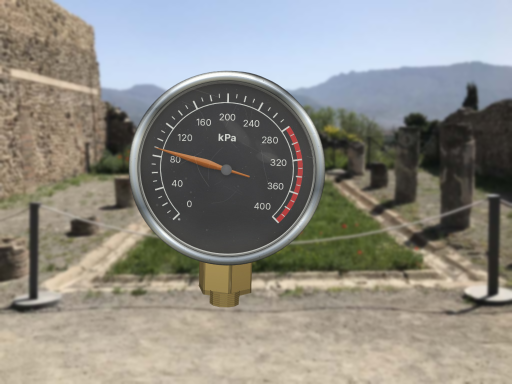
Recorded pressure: 90 kPa
